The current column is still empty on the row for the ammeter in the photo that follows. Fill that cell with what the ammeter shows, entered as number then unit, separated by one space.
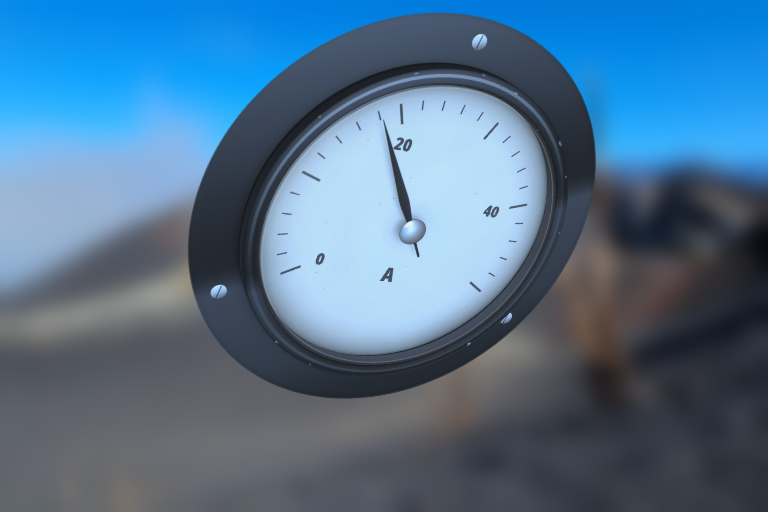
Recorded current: 18 A
